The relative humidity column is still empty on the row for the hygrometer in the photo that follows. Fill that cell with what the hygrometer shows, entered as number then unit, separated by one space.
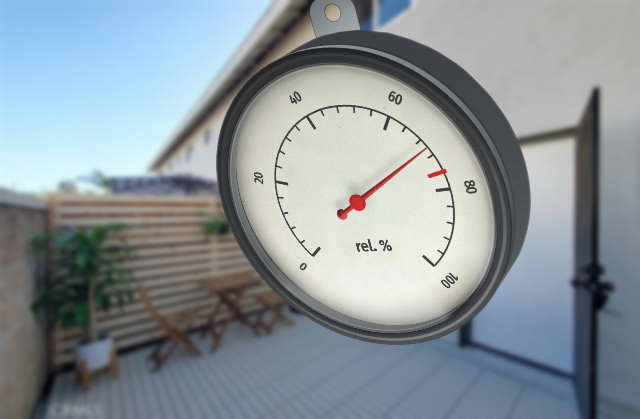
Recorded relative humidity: 70 %
